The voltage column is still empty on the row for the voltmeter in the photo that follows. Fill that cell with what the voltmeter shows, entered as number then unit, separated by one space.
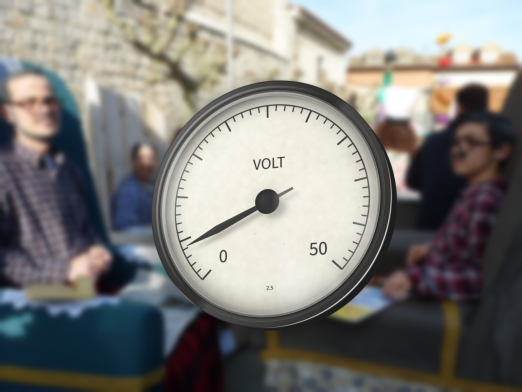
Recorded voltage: 4 V
